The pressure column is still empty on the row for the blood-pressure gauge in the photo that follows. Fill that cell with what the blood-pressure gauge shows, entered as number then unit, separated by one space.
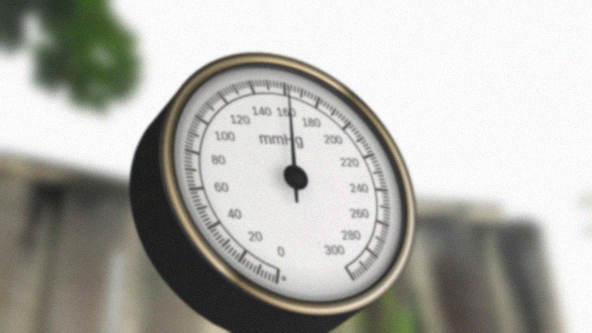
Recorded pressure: 160 mmHg
